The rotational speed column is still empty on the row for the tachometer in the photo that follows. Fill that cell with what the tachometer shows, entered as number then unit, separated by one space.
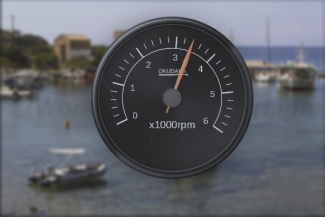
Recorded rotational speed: 3400 rpm
